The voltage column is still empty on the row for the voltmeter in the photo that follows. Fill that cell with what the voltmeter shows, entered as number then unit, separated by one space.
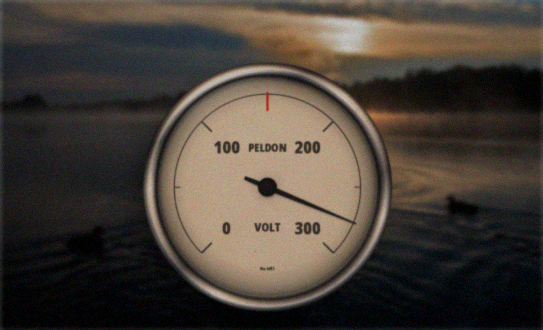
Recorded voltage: 275 V
